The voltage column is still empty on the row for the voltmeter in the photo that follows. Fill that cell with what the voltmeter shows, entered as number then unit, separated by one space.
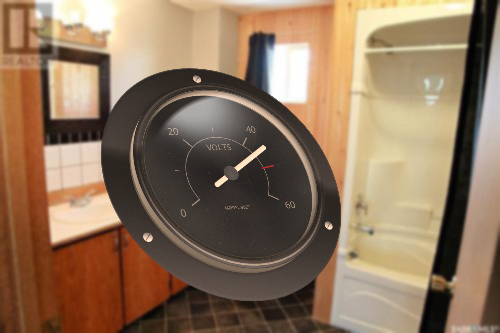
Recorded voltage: 45 V
